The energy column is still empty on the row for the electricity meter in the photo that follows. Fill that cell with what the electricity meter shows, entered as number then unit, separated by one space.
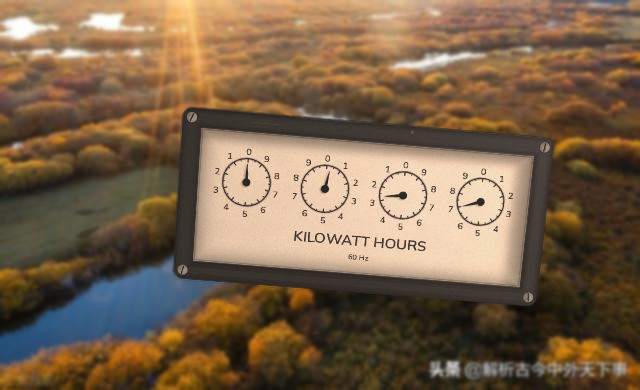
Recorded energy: 27 kWh
